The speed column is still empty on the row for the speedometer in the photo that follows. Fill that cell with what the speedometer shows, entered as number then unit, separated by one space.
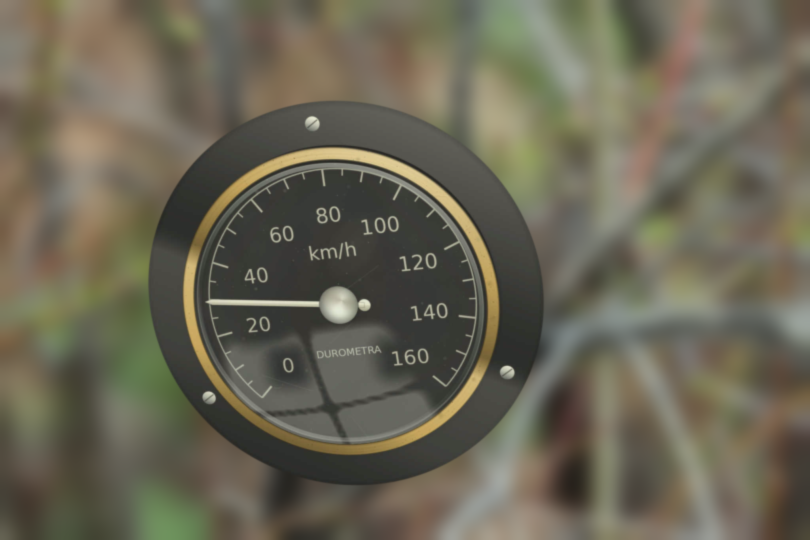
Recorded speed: 30 km/h
